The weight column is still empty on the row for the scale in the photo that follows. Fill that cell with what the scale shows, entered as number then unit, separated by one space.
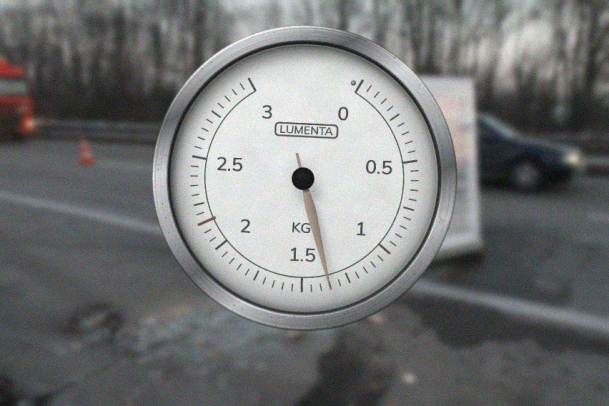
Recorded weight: 1.35 kg
